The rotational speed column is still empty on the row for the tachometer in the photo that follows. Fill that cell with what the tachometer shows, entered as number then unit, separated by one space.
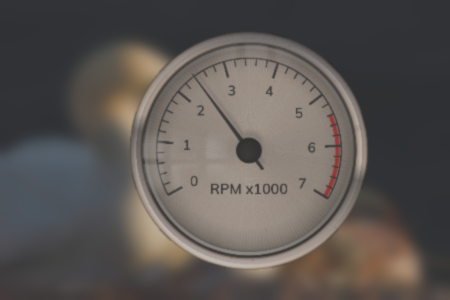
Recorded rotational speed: 2400 rpm
